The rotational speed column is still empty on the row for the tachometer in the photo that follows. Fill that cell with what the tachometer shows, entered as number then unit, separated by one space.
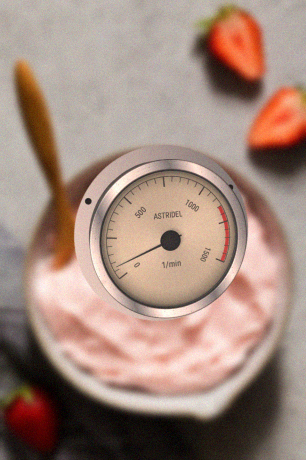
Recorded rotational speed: 75 rpm
